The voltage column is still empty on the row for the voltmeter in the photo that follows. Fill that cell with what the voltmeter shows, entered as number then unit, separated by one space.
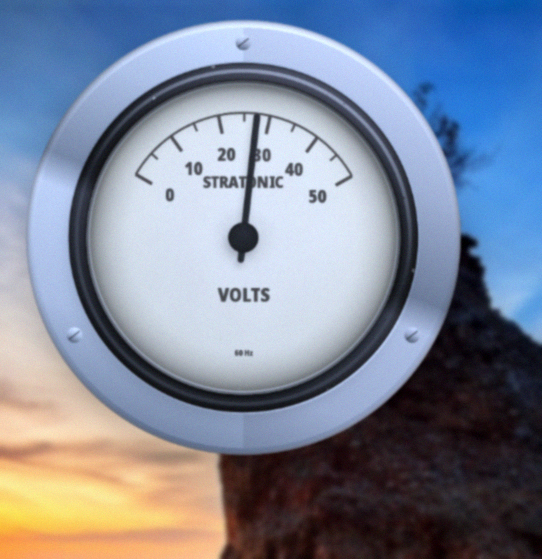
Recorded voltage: 27.5 V
